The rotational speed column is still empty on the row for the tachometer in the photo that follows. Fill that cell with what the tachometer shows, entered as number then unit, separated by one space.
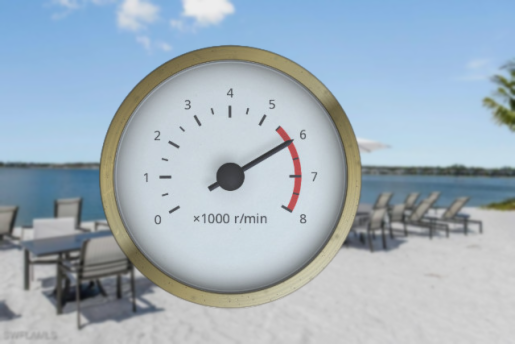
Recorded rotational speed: 6000 rpm
